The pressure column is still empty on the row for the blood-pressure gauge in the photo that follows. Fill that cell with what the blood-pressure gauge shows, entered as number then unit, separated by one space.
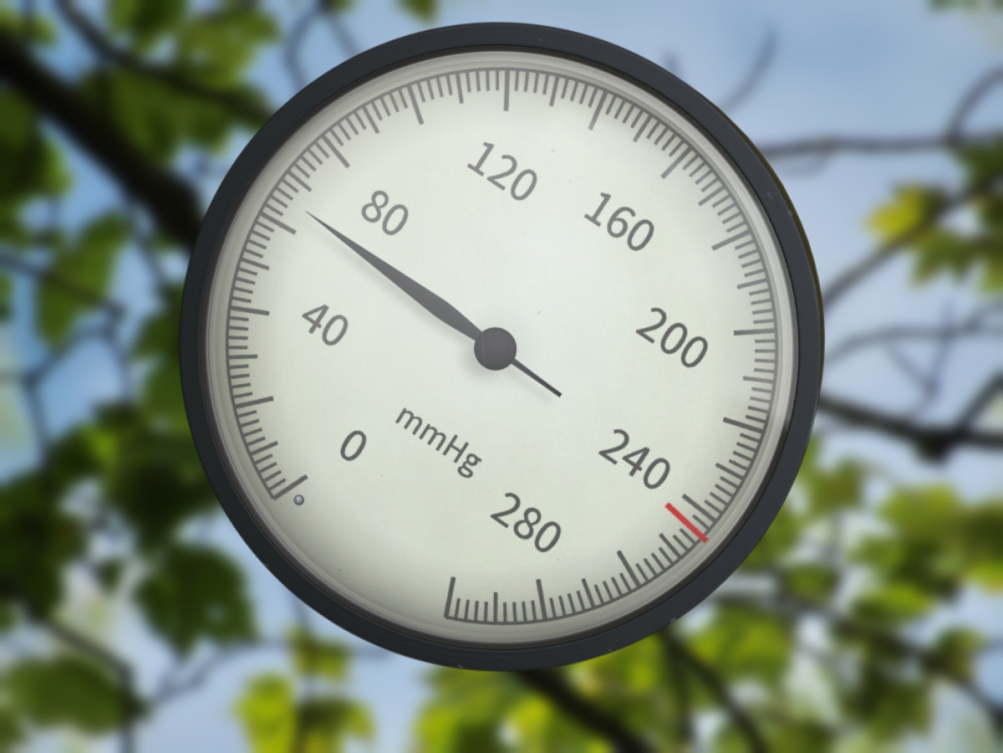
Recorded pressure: 66 mmHg
